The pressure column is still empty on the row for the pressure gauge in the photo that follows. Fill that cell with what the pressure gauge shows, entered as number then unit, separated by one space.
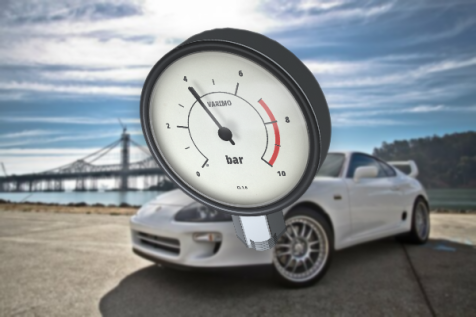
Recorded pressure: 4 bar
